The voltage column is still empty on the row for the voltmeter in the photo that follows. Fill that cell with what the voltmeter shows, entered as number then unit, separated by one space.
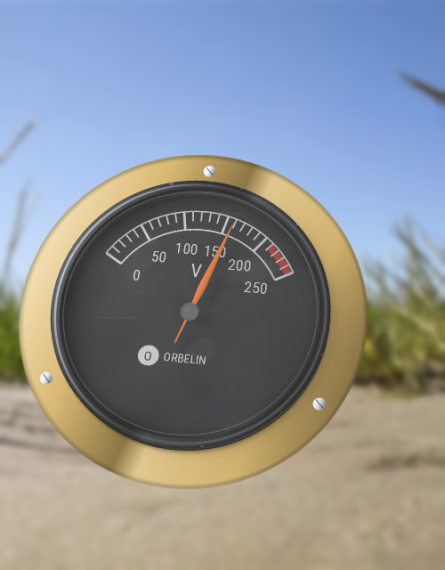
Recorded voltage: 160 V
